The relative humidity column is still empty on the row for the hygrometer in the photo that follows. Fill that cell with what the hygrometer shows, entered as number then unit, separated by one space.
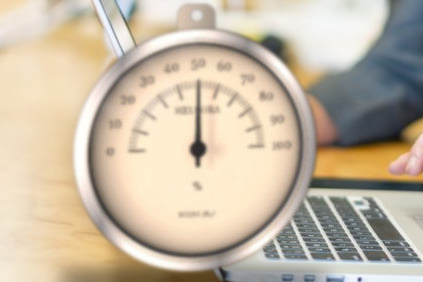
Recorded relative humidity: 50 %
